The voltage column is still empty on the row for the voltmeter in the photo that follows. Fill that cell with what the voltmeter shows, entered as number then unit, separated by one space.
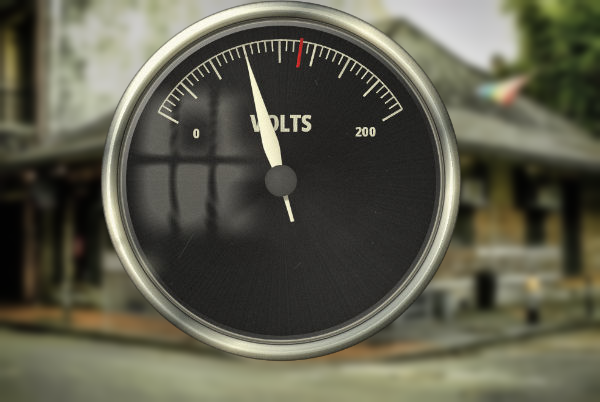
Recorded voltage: 75 V
